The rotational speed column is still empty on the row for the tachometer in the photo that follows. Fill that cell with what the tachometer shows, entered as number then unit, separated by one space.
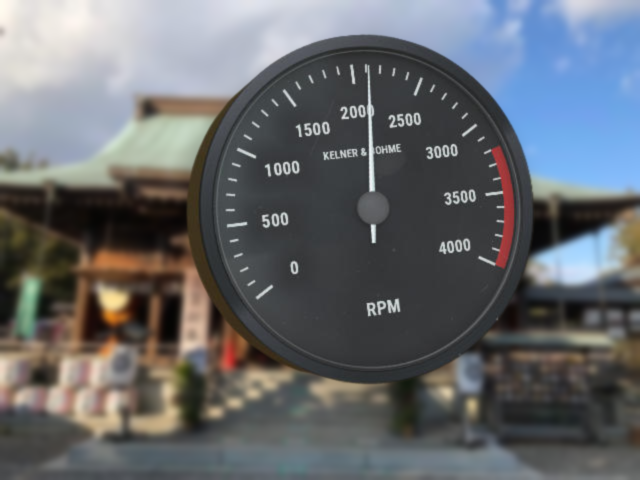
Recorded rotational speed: 2100 rpm
